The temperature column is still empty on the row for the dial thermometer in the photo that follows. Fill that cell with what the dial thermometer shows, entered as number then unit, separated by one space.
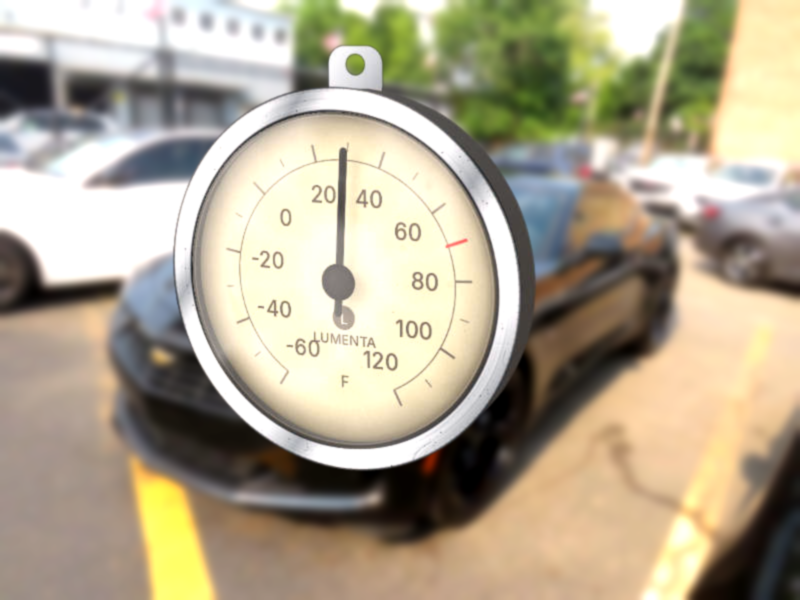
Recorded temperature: 30 °F
